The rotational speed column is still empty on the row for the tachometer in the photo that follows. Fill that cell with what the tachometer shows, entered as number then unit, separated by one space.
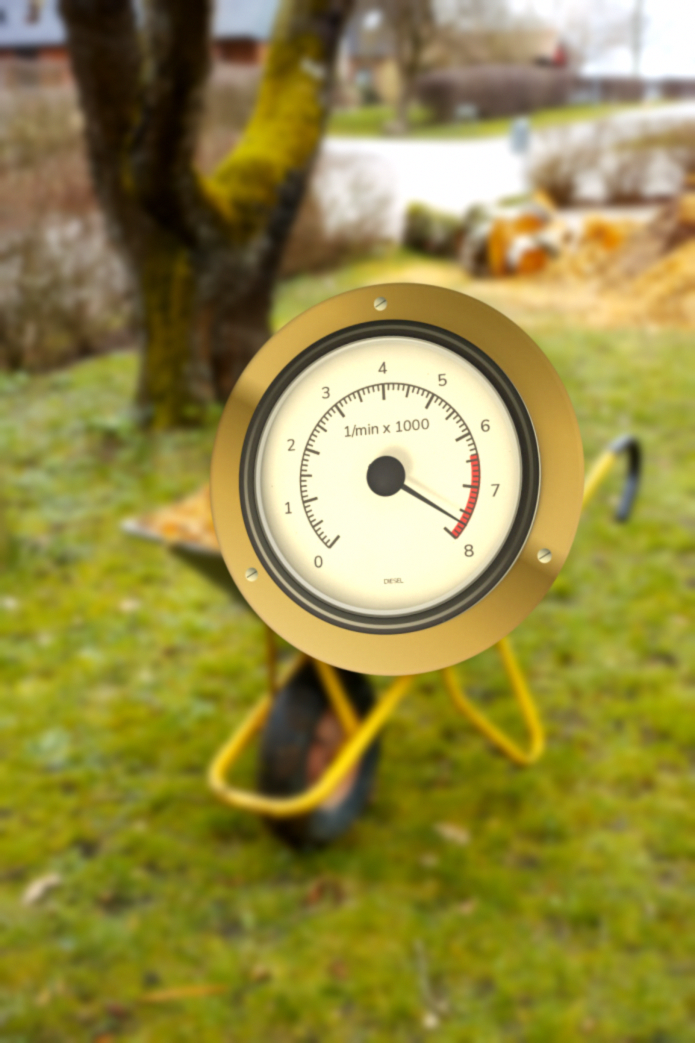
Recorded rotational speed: 7700 rpm
